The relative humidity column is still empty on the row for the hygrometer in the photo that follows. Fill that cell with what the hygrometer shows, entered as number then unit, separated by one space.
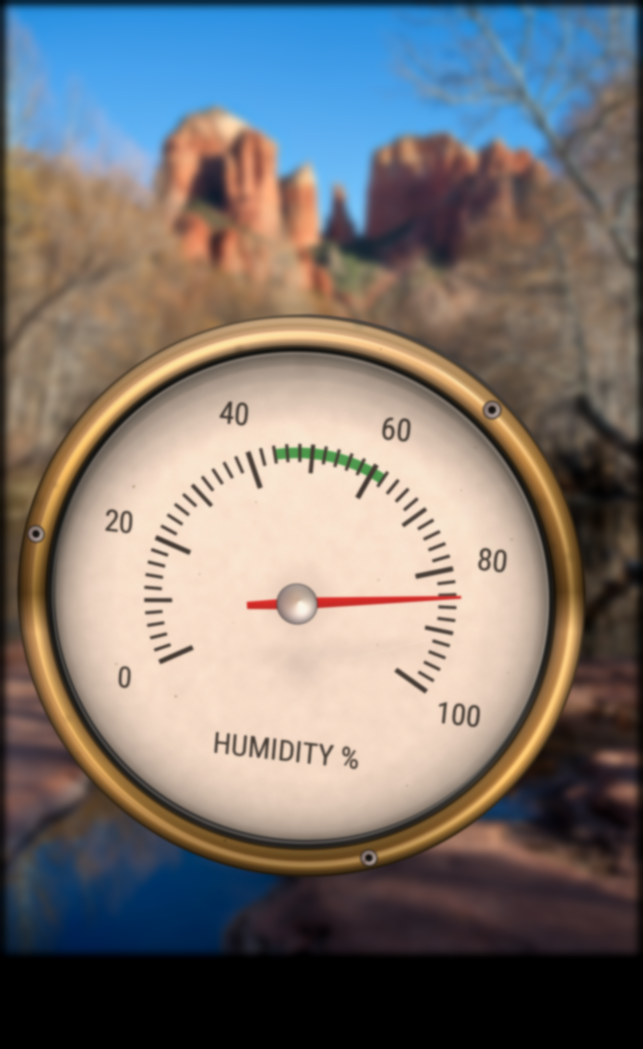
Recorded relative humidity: 84 %
